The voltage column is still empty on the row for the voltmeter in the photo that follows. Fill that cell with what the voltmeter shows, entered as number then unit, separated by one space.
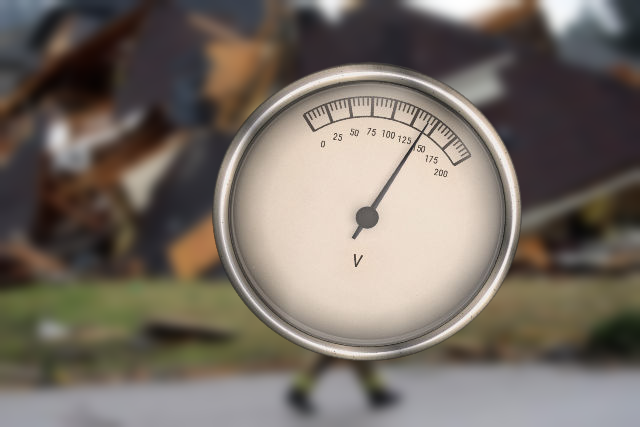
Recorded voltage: 140 V
